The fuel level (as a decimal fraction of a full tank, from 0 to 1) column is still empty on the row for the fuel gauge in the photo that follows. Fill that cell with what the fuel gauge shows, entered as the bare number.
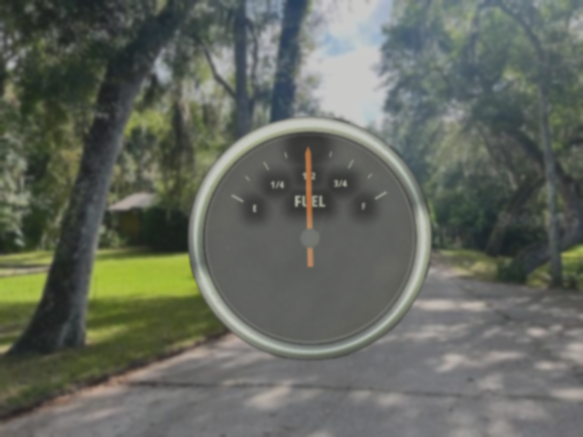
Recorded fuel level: 0.5
